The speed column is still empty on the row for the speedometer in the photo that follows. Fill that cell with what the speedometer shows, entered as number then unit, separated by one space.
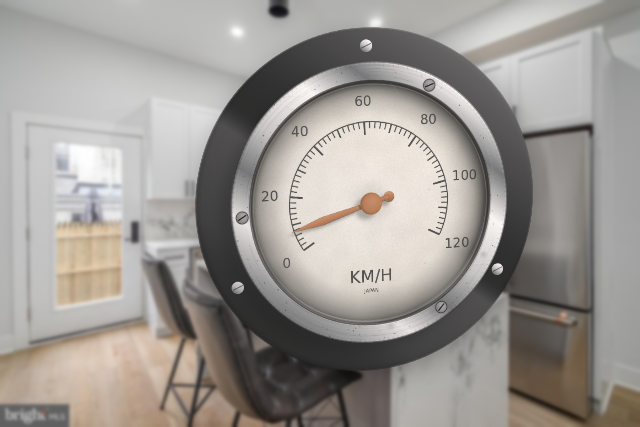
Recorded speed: 8 km/h
